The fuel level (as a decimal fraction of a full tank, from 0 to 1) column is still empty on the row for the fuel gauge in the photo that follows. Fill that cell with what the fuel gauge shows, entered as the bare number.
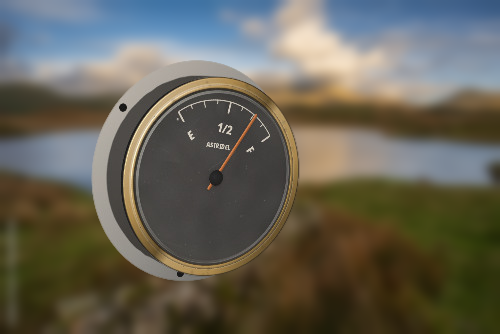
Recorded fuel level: 0.75
